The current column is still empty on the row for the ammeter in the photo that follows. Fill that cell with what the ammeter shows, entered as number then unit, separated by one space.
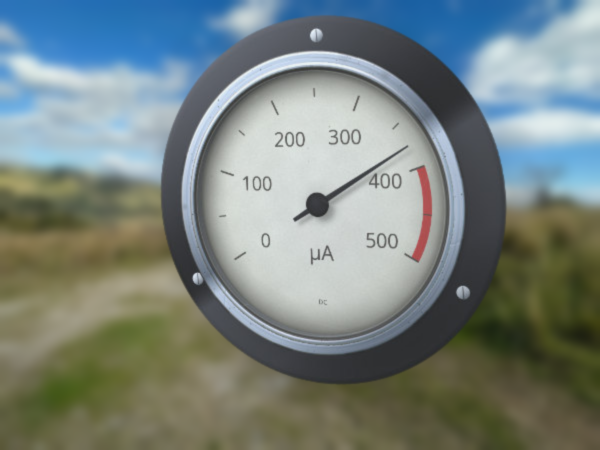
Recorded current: 375 µA
